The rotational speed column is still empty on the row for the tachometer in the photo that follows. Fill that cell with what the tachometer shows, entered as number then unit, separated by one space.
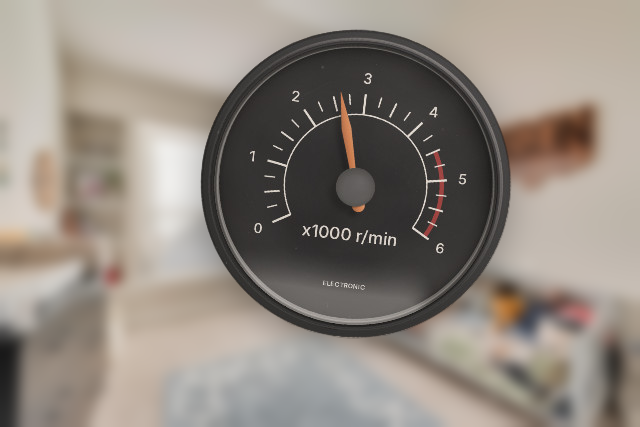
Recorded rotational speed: 2625 rpm
